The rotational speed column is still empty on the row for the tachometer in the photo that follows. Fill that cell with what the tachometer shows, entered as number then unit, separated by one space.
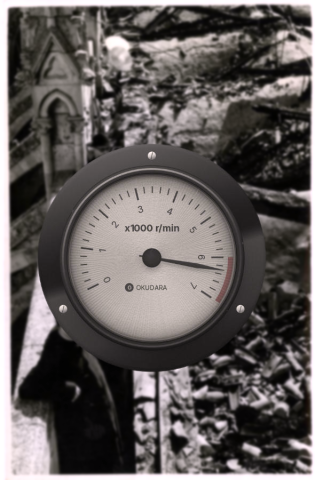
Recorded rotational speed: 6300 rpm
